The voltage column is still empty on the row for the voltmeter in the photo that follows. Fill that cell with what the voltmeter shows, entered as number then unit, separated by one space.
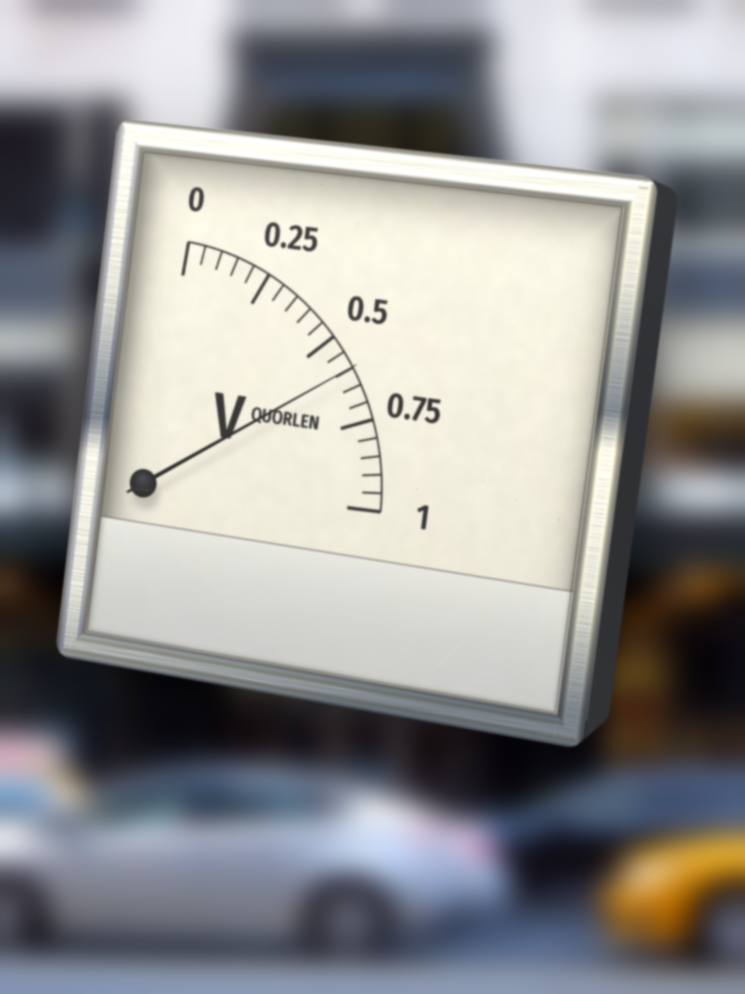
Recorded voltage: 0.6 V
